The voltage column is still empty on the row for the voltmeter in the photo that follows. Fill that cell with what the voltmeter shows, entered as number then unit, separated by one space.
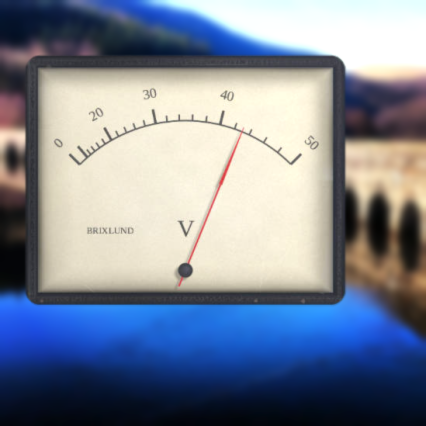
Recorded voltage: 43 V
